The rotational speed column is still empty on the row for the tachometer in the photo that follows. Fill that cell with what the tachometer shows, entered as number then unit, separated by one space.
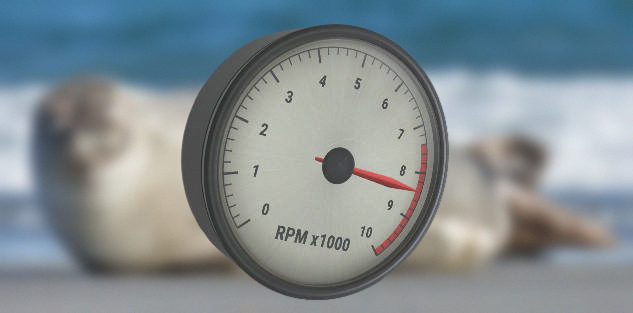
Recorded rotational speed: 8400 rpm
